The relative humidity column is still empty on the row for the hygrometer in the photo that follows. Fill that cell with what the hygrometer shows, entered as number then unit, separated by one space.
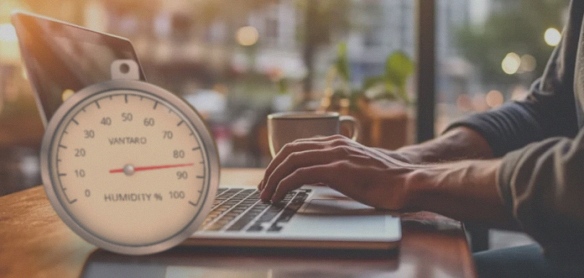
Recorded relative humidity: 85 %
